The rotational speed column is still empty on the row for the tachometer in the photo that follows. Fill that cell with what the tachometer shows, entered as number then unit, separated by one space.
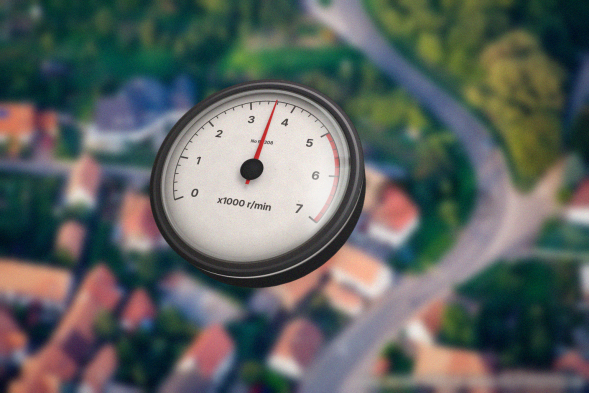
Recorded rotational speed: 3600 rpm
